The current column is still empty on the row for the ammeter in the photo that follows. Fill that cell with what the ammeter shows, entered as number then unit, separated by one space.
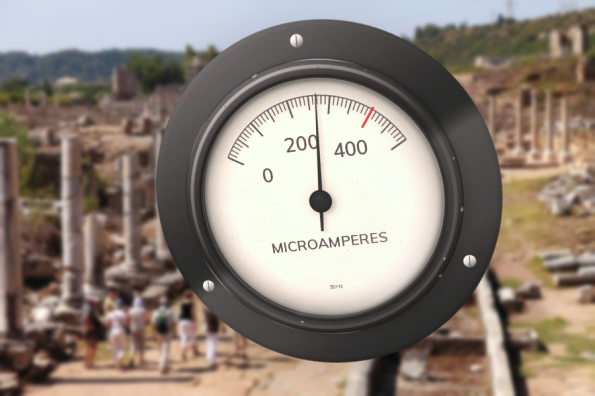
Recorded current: 270 µA
